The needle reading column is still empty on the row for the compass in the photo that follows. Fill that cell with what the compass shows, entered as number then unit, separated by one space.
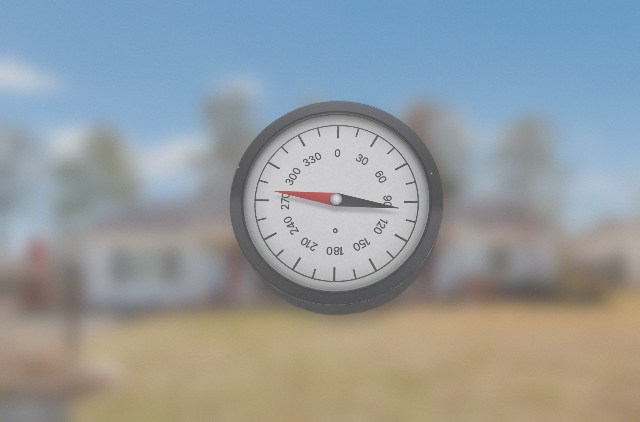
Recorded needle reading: 277.5 °
